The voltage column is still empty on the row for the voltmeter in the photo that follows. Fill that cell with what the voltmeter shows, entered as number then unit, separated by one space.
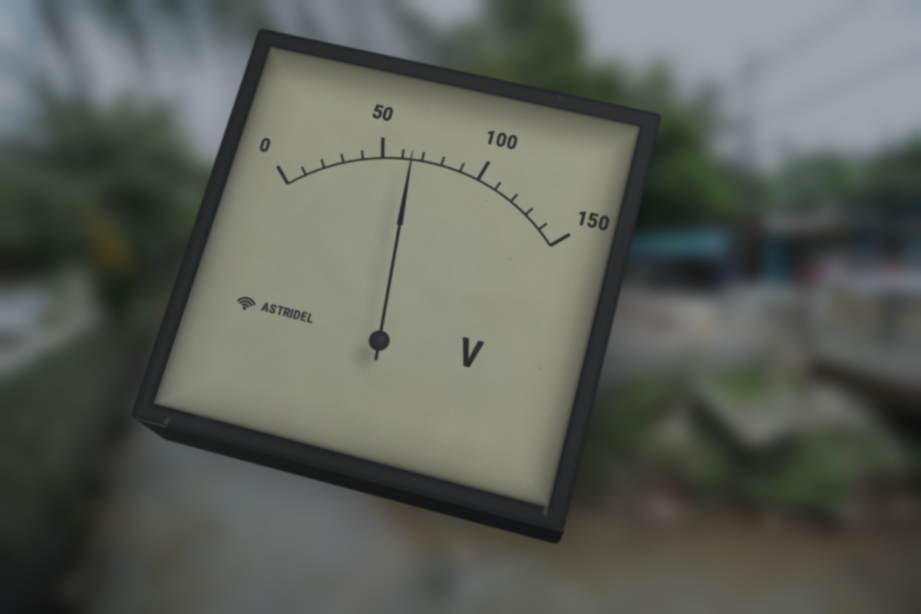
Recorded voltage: 65 V
